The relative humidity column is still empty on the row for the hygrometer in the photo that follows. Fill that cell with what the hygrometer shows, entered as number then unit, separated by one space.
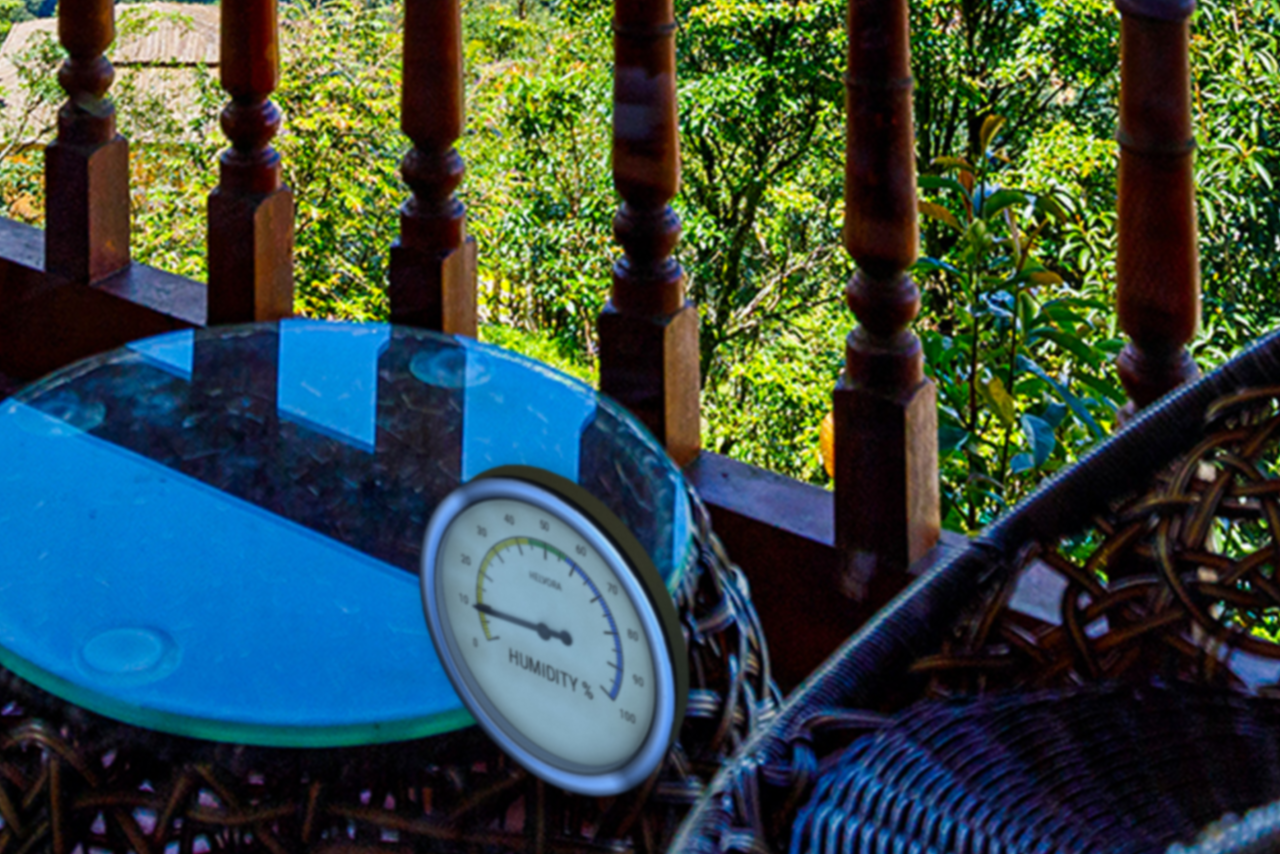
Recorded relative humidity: 10 %
